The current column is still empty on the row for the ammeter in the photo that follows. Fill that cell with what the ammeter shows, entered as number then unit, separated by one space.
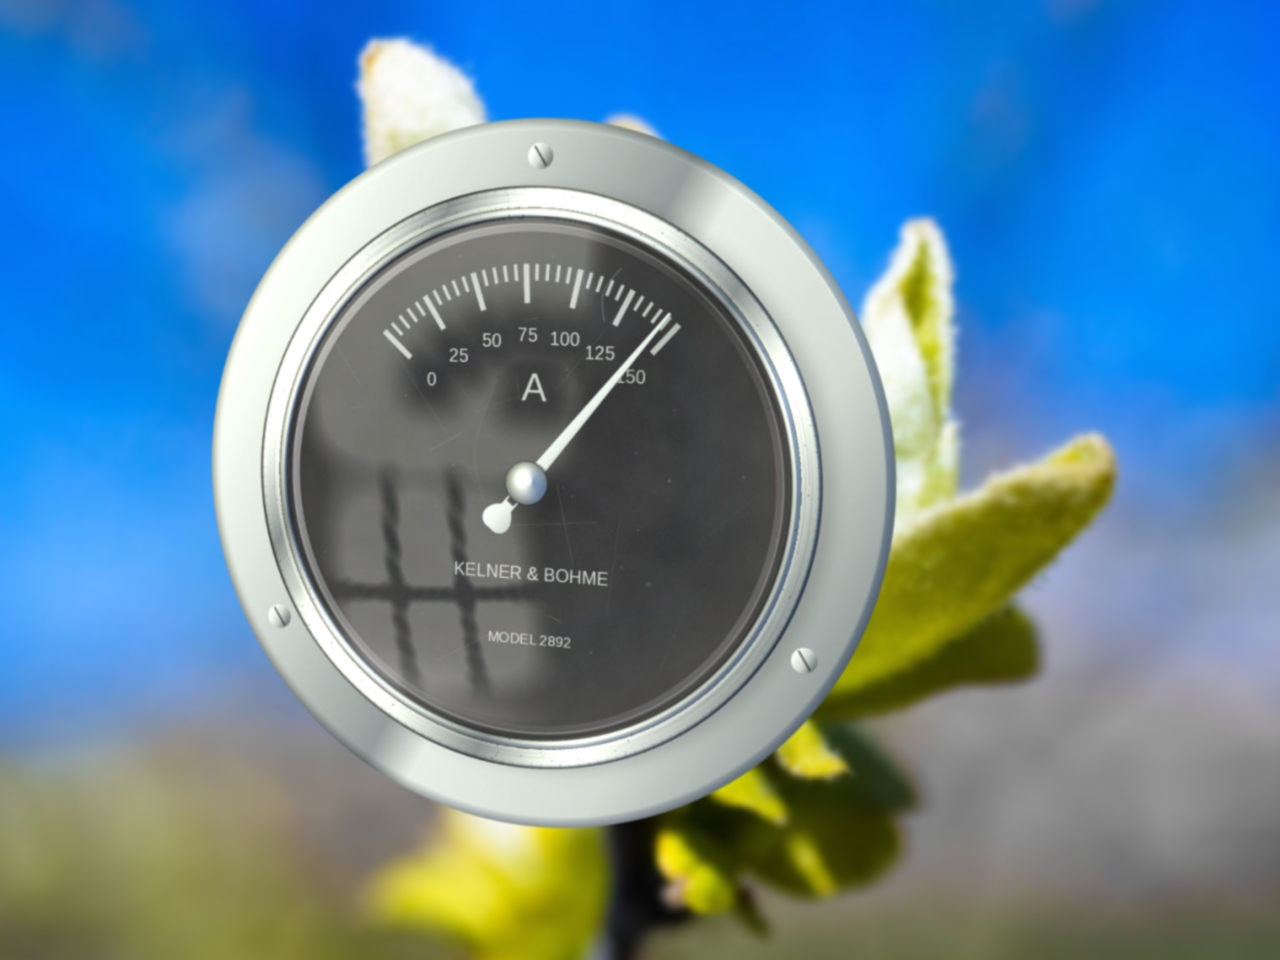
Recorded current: 145 A
